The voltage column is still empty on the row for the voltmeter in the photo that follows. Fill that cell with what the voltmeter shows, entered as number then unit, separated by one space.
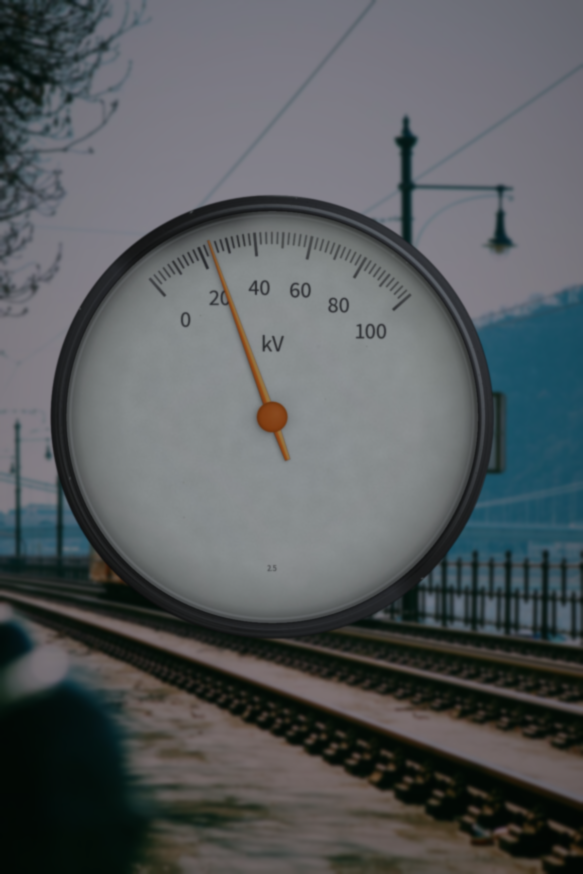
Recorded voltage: 24 kV
